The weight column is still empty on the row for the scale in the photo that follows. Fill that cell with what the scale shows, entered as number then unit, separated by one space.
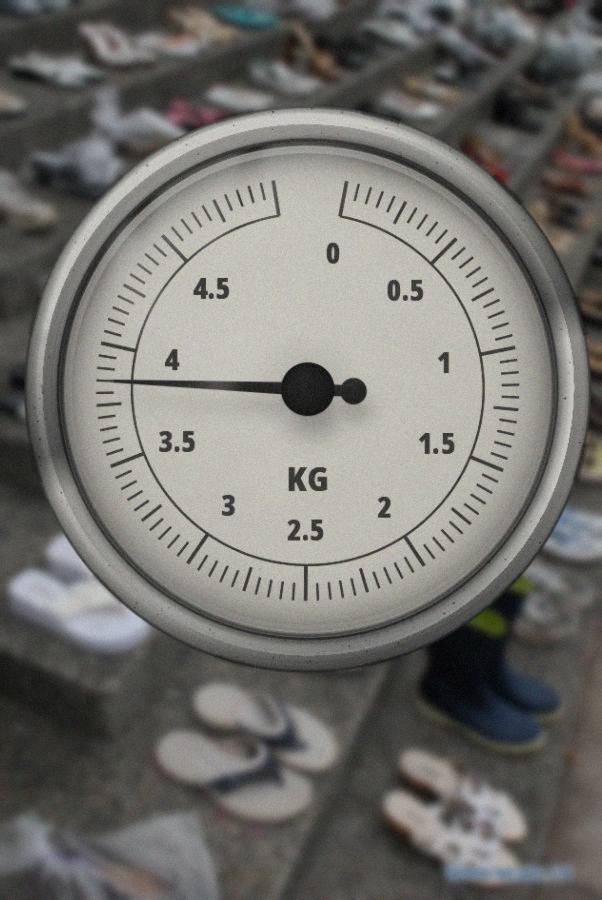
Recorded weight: 3.85 kg
